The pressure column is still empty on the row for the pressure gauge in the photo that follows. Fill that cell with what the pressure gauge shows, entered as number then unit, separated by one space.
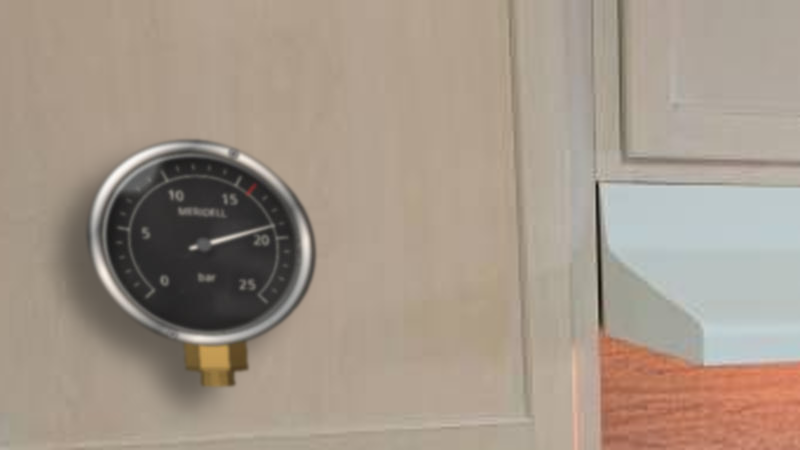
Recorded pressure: 19 bar
